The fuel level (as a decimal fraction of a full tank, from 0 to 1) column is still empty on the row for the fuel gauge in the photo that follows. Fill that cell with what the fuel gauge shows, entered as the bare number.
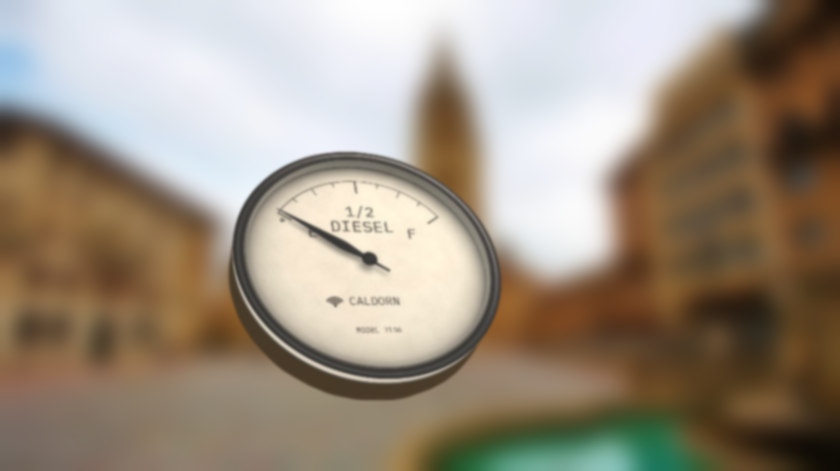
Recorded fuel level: 0
